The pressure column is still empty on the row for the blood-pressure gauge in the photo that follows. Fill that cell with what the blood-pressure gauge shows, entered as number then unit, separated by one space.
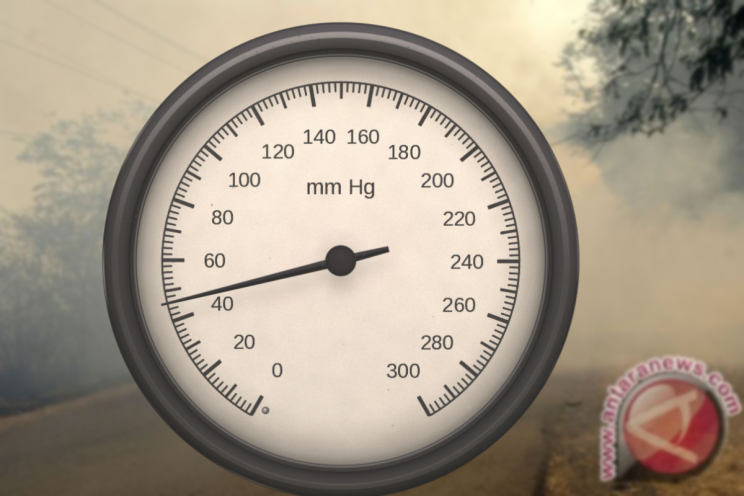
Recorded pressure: 46 mmHg
